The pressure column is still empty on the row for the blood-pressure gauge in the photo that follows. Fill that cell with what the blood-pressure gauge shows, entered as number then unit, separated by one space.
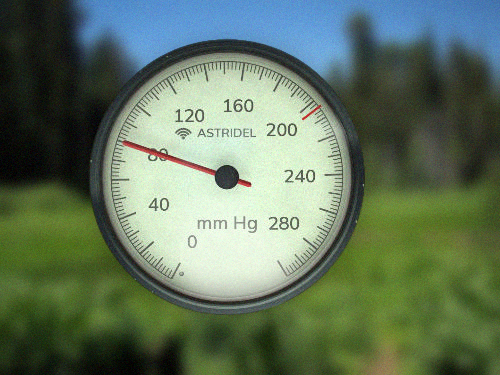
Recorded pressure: 80 mmHg
